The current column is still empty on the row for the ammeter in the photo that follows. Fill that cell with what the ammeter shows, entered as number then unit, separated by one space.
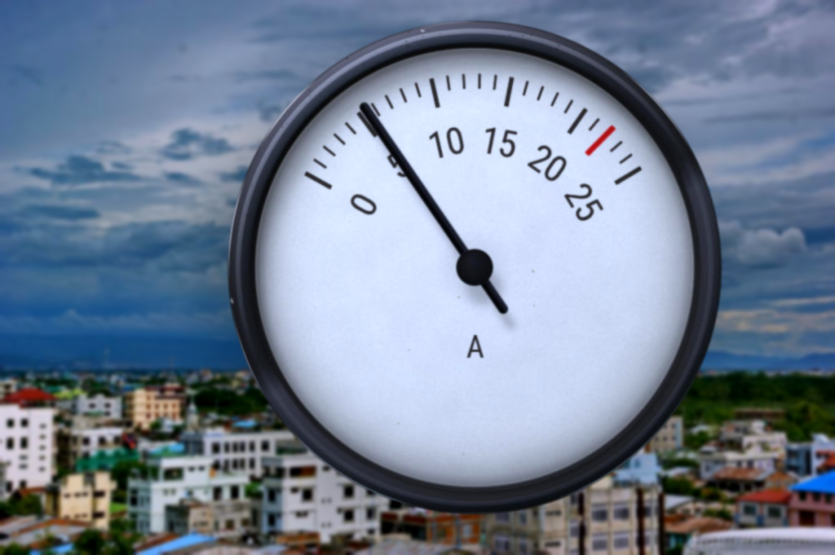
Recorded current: 5.5 A
